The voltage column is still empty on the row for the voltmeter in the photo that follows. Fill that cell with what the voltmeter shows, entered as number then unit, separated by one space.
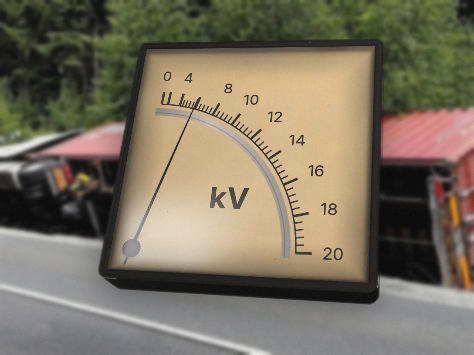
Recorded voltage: 6 kV
